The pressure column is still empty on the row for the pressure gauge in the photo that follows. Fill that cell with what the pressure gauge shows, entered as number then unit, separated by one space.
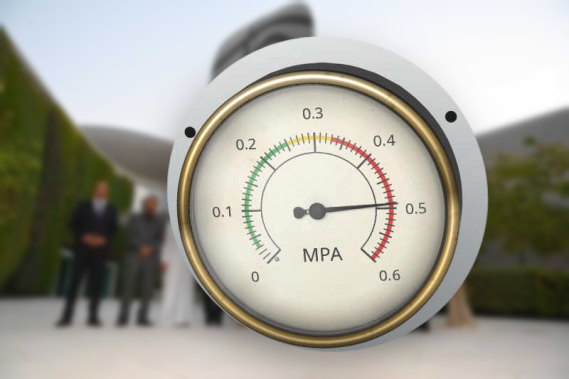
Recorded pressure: 0.49 MPa
